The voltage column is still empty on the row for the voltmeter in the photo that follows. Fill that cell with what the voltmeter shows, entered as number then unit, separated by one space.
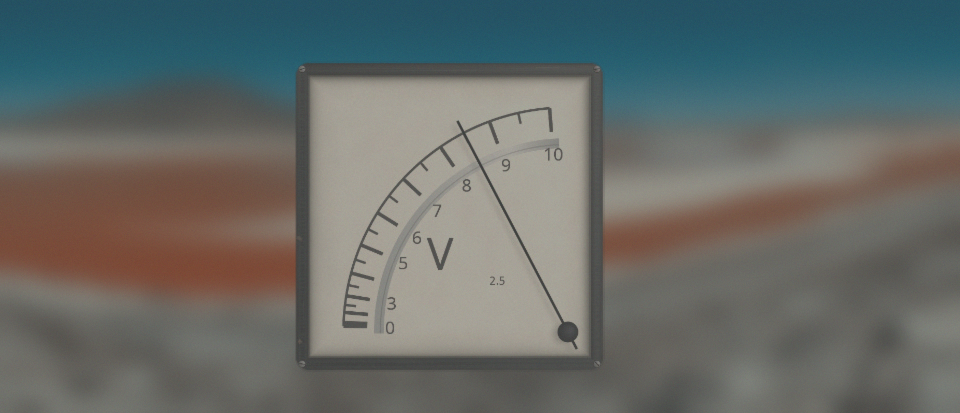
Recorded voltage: 8.5 V
